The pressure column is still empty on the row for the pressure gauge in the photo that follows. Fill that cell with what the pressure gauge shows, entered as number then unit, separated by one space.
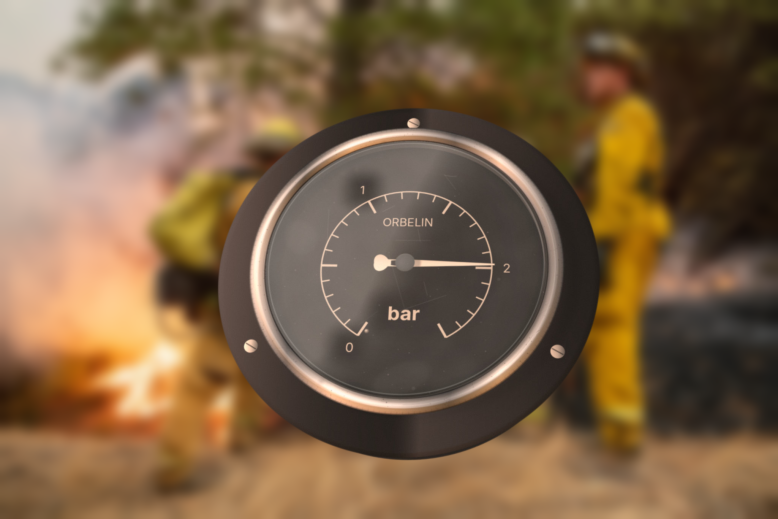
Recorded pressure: 2 bar
